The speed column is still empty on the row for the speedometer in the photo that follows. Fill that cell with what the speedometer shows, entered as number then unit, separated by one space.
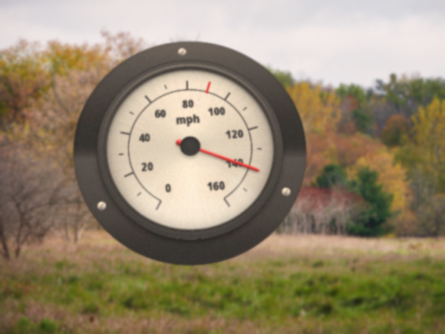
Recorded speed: 140 mph
